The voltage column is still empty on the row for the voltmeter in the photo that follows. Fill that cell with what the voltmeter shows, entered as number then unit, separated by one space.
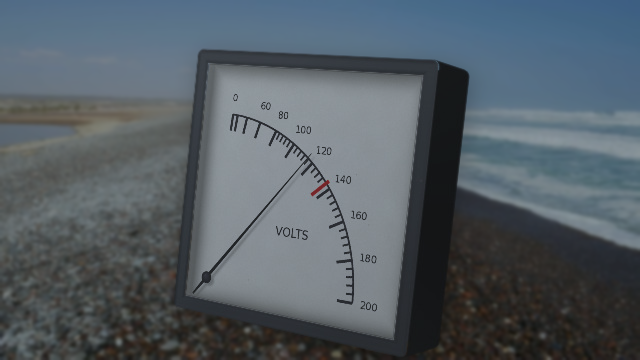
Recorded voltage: 116 V
